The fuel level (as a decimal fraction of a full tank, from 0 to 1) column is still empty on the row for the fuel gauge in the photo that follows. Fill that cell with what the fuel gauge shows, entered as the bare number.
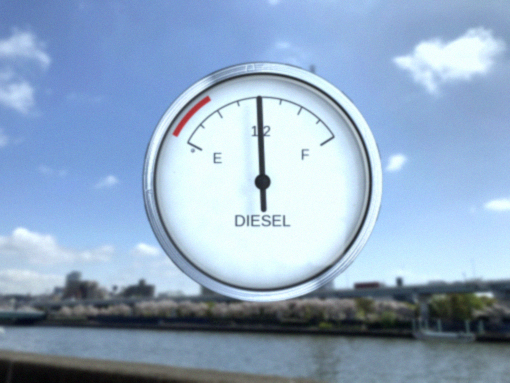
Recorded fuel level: 0.5
